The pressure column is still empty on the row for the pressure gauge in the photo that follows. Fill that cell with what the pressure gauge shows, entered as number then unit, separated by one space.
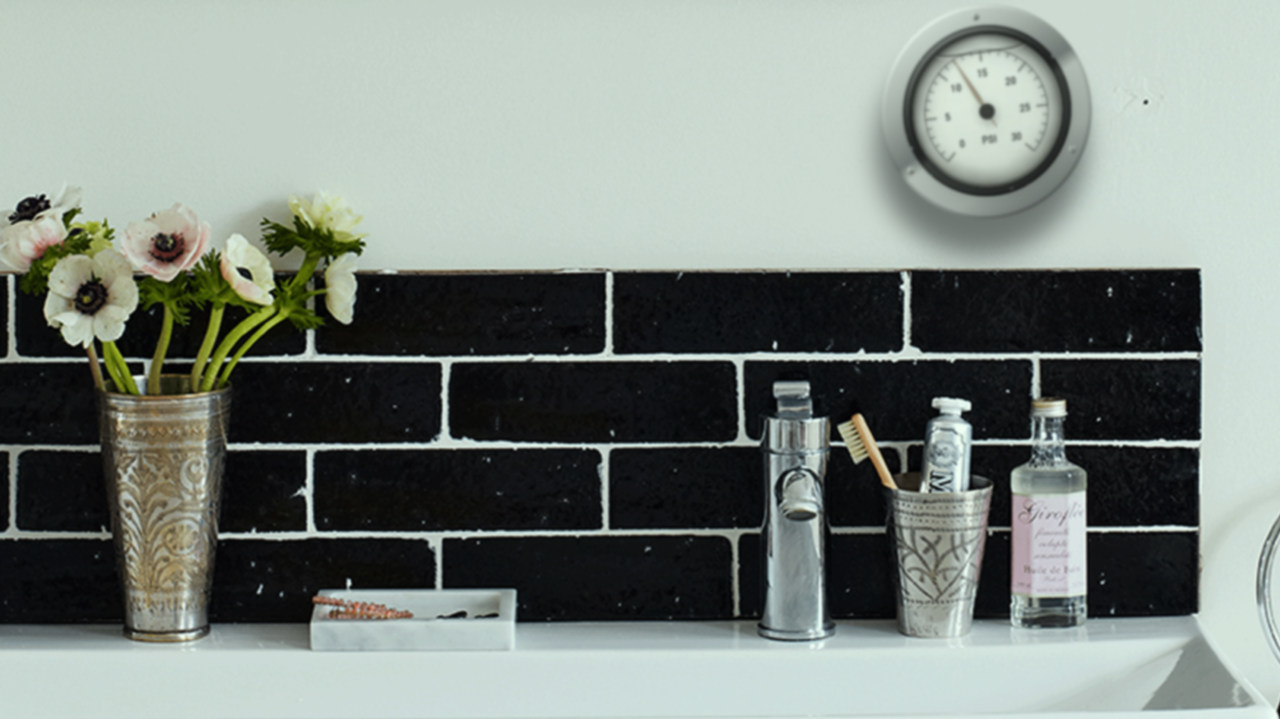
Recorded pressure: 12 psi
